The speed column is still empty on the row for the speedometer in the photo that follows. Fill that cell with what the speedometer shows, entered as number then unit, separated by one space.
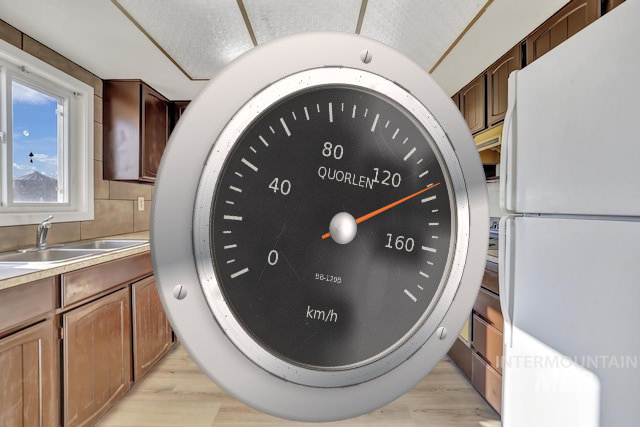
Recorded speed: 135 km/h
